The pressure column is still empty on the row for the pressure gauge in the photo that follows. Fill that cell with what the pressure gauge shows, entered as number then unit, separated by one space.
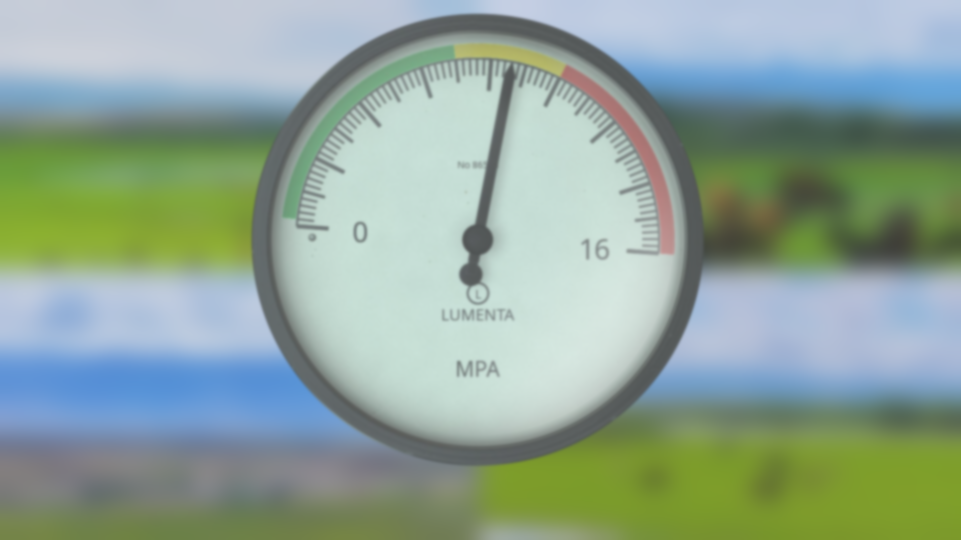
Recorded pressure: 8.6 MPa
